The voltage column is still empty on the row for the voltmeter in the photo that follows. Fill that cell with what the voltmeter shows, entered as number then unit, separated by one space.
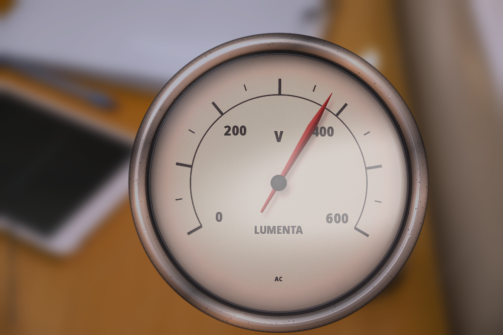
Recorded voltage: 375 V
